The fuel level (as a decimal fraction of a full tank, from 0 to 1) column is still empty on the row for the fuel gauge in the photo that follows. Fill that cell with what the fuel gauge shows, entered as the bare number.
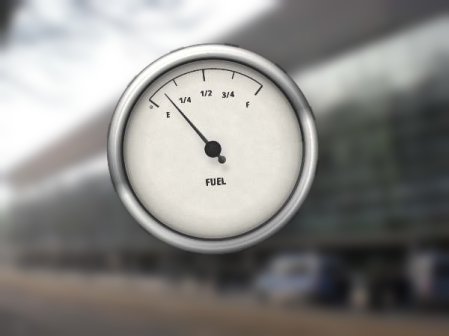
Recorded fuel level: 0.125
